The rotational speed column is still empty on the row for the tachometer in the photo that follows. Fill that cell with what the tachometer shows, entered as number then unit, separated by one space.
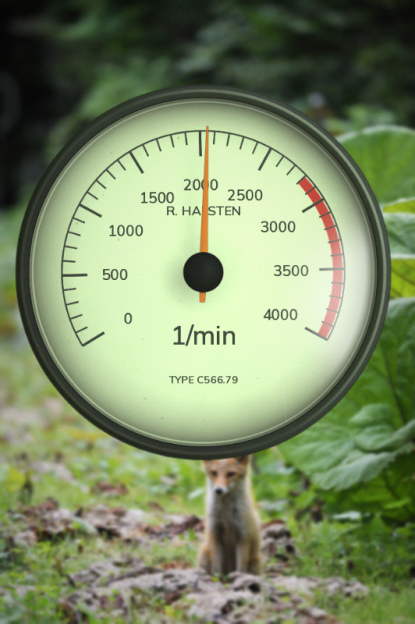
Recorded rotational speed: 2050 rpm
